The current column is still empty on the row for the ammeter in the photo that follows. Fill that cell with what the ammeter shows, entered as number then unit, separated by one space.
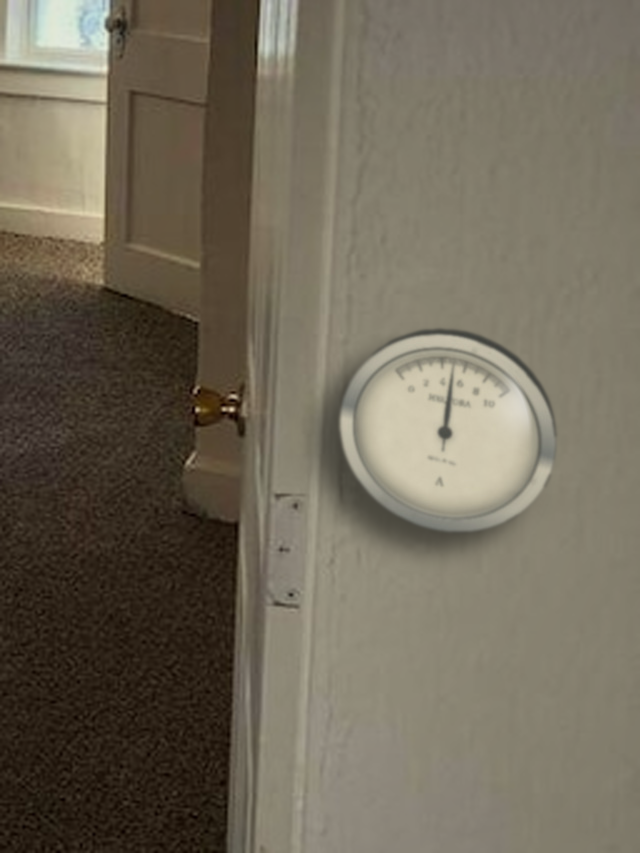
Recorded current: 5 A
